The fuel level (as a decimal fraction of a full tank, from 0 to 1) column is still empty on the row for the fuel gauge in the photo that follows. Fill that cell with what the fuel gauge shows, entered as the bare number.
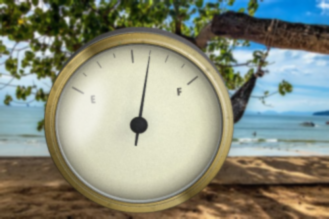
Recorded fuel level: 0.625
